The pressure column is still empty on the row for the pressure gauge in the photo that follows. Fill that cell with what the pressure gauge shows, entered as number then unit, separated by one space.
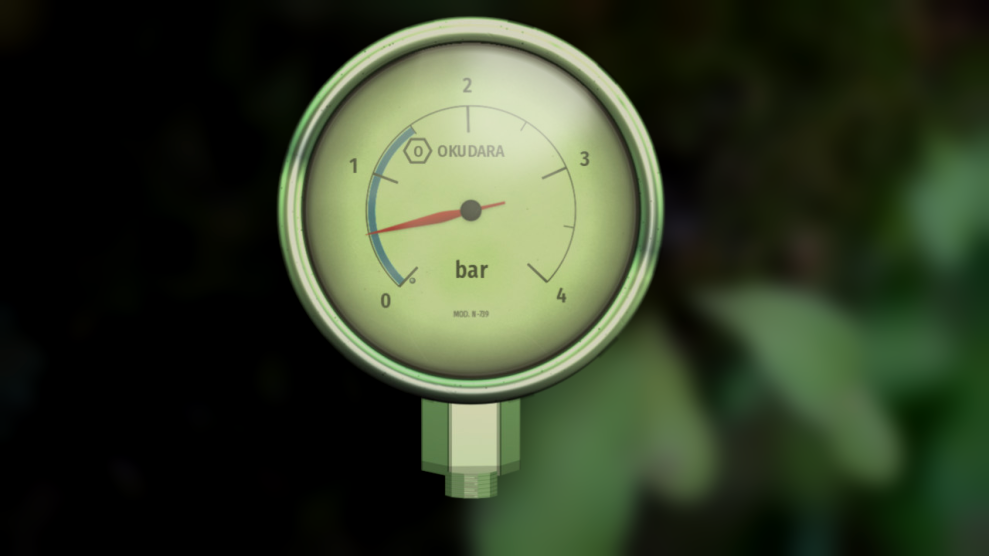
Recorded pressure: 0.5 bar
